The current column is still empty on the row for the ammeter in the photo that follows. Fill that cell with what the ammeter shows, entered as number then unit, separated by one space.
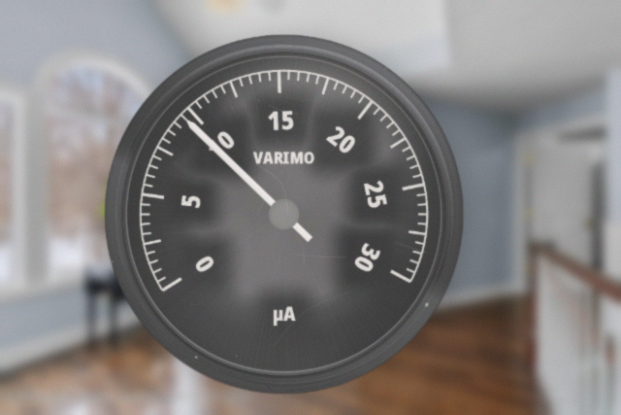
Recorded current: 9.5 µA
